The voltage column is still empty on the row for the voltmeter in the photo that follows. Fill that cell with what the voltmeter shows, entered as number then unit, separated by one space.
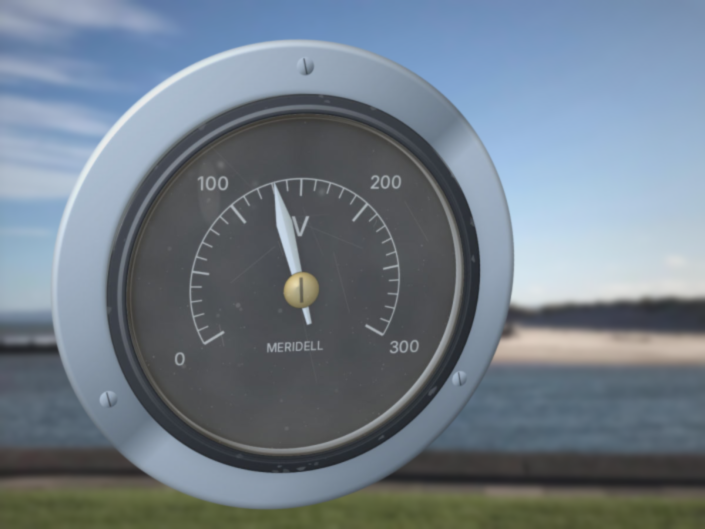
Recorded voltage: 130 V
